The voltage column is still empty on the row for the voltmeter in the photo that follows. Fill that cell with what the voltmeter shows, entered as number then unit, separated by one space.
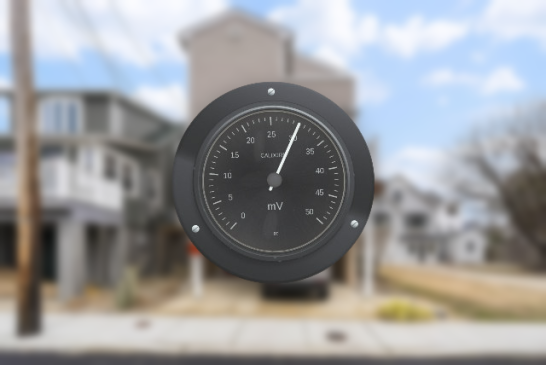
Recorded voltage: 30 mV
